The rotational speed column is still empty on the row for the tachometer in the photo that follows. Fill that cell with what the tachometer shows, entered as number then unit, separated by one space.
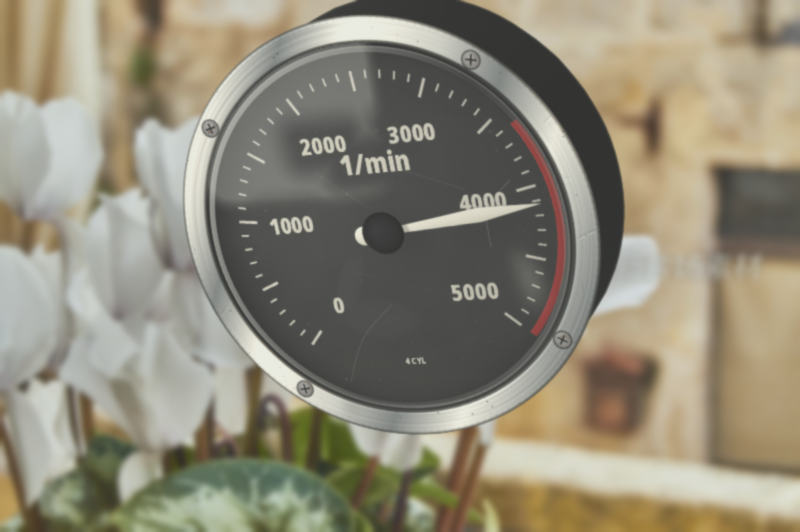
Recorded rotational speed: 4100 rpm
